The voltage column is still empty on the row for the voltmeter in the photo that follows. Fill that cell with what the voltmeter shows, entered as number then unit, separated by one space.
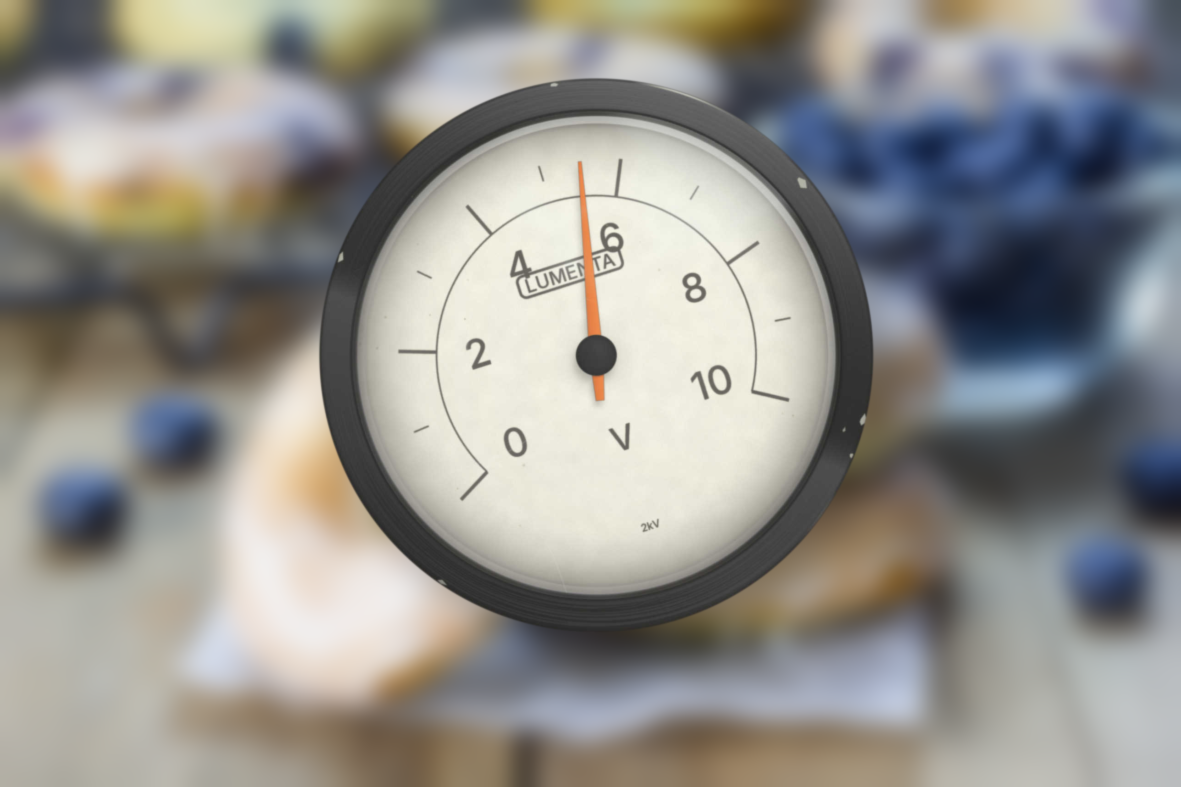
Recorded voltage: 5.5 V
